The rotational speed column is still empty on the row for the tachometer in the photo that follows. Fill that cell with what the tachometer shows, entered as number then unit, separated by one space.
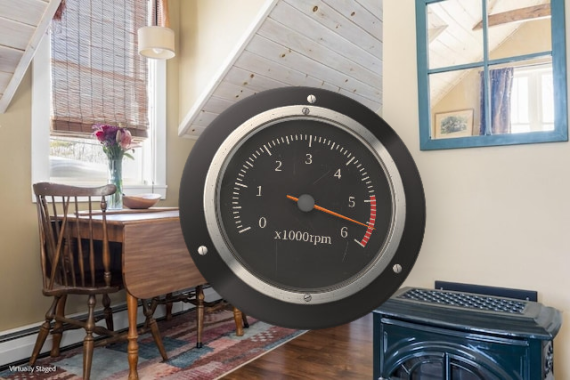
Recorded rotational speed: 5600 rpm
